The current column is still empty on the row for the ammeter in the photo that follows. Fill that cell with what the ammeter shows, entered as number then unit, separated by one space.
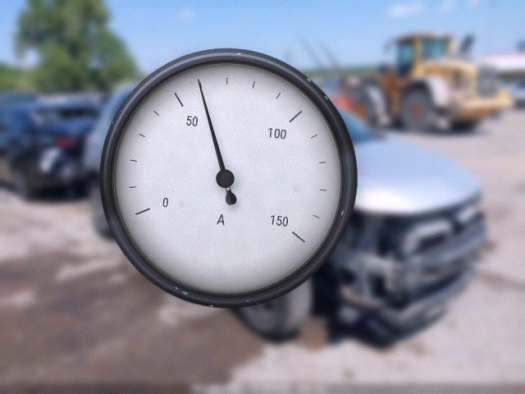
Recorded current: 60 A
